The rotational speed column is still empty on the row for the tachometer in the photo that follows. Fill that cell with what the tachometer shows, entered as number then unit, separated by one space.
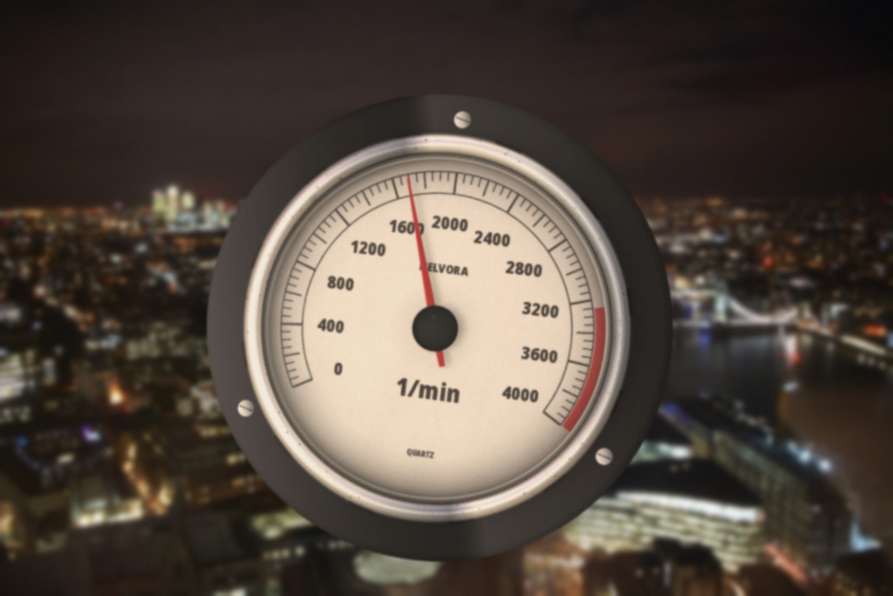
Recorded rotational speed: 1700 rpm
